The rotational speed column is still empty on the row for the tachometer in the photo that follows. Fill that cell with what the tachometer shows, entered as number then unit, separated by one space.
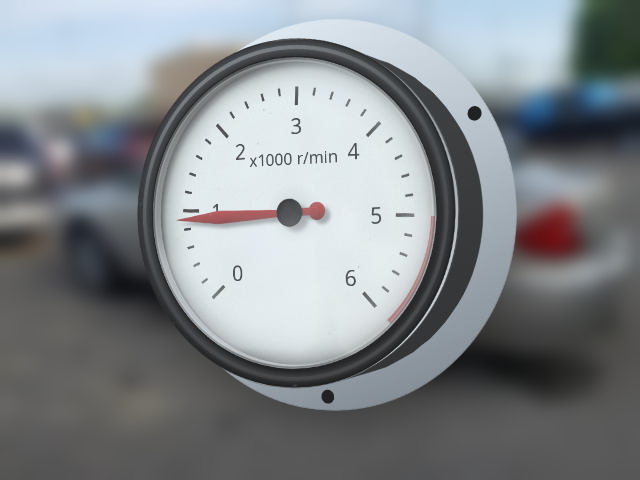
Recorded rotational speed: 900 rpm
